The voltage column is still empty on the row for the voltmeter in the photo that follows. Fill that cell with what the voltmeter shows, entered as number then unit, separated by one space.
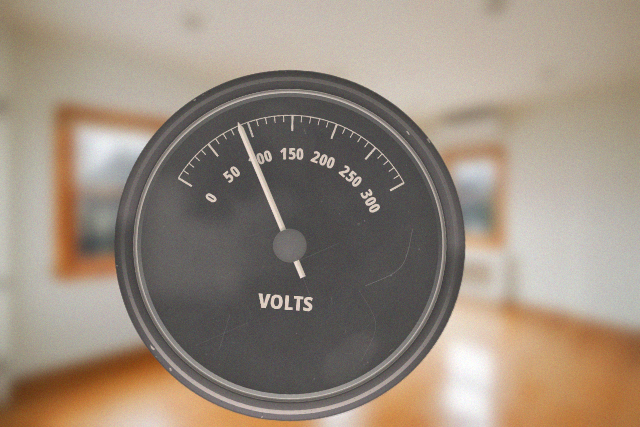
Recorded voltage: 90 V
